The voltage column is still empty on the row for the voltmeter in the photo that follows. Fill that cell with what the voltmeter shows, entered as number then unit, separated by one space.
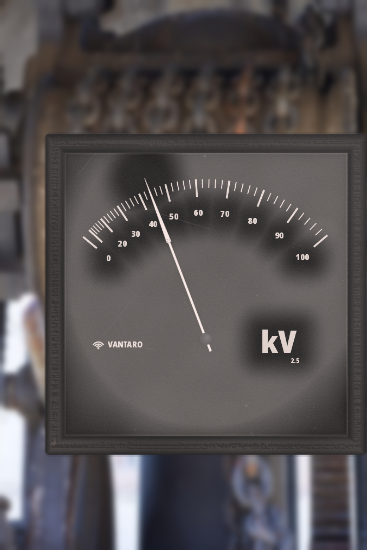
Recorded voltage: 44 kV
